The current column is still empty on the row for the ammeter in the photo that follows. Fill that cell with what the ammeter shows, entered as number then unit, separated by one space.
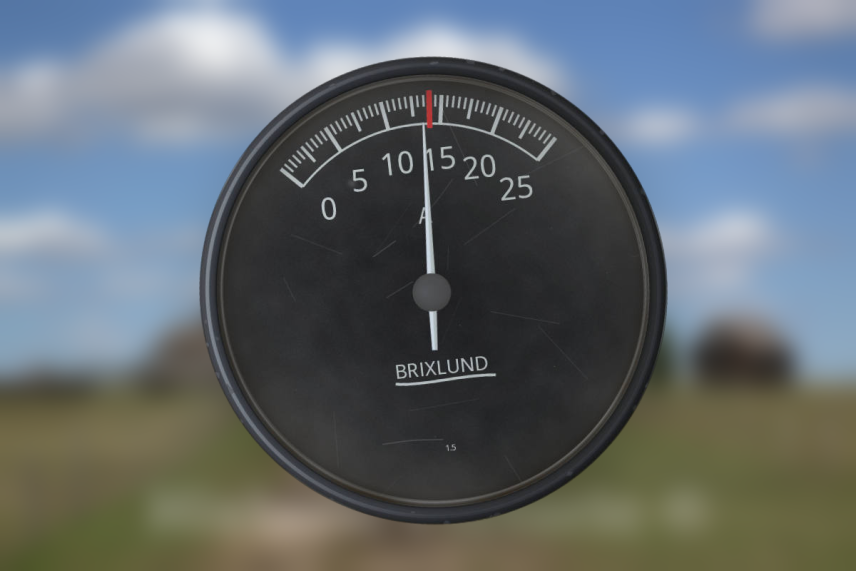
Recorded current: 13.5 A
